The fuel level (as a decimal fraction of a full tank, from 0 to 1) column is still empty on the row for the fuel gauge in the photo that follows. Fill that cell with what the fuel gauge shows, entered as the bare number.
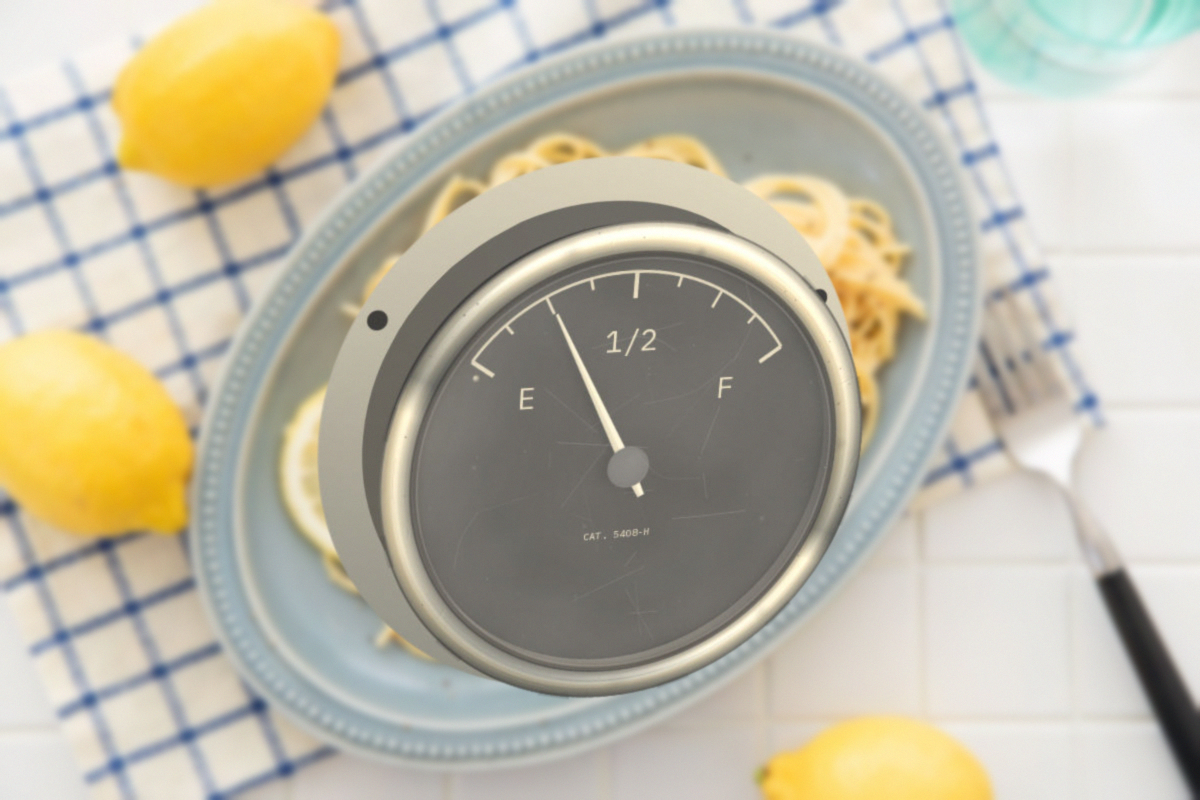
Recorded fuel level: 0.25
